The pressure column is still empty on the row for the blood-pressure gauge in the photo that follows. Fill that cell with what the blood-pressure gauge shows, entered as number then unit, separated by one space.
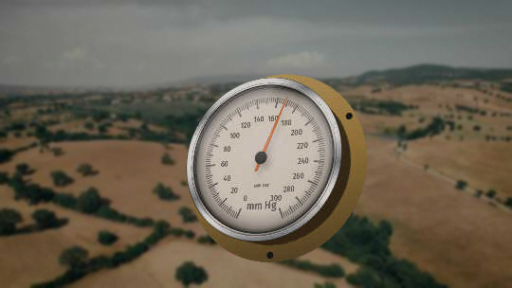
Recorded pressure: 170 mmHg
